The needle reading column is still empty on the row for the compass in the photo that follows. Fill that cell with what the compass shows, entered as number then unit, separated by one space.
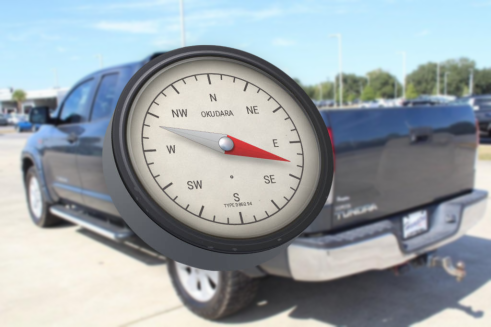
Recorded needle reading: 110 °
